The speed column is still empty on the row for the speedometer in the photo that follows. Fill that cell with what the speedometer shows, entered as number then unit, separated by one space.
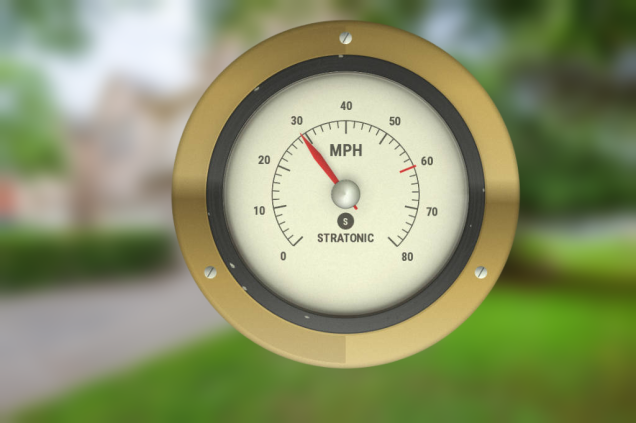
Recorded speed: 29 mph
